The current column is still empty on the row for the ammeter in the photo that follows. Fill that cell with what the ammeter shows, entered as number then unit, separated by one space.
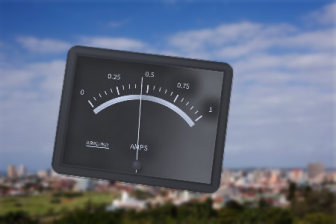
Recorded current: 0.45 A
